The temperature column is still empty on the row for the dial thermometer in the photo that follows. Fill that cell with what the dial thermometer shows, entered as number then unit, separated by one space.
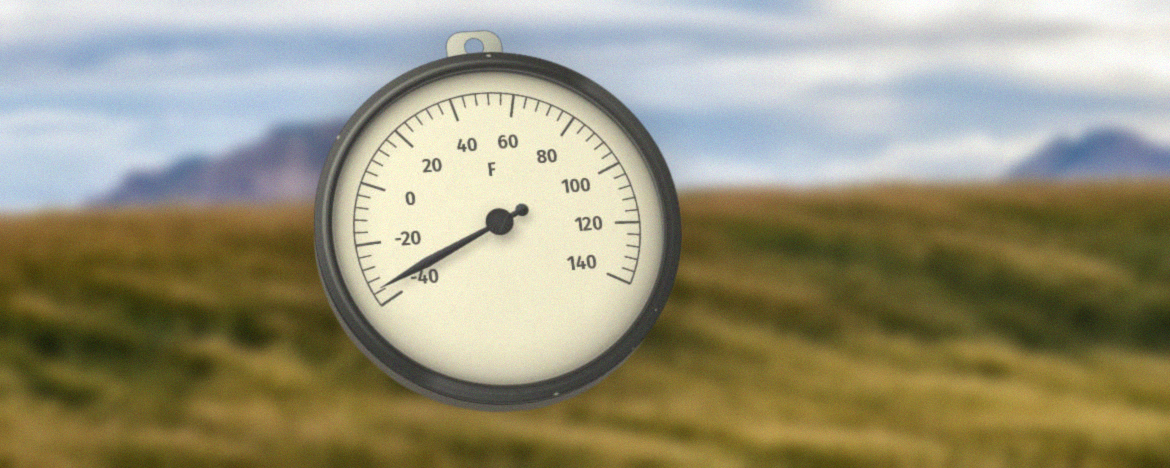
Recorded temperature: -36 °F
